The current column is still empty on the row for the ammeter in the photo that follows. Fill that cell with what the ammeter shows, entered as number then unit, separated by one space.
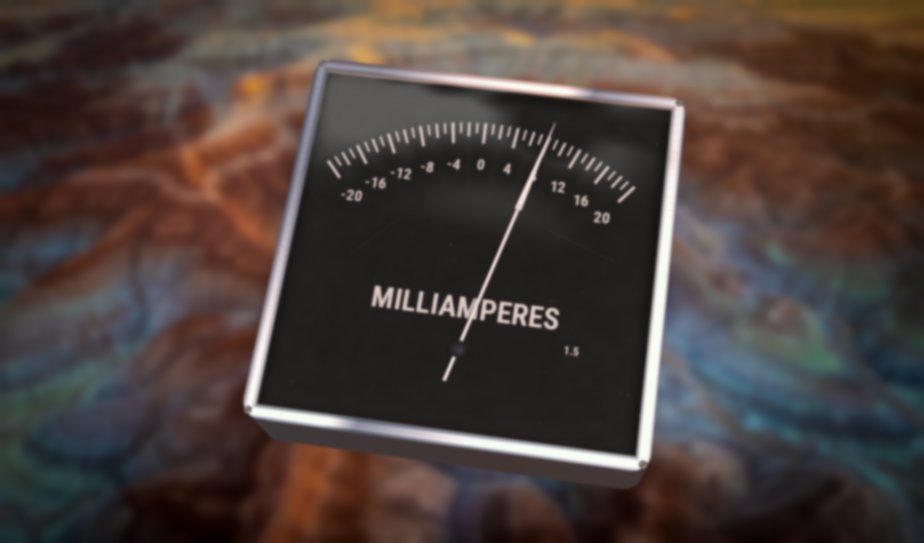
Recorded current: 8 mA
